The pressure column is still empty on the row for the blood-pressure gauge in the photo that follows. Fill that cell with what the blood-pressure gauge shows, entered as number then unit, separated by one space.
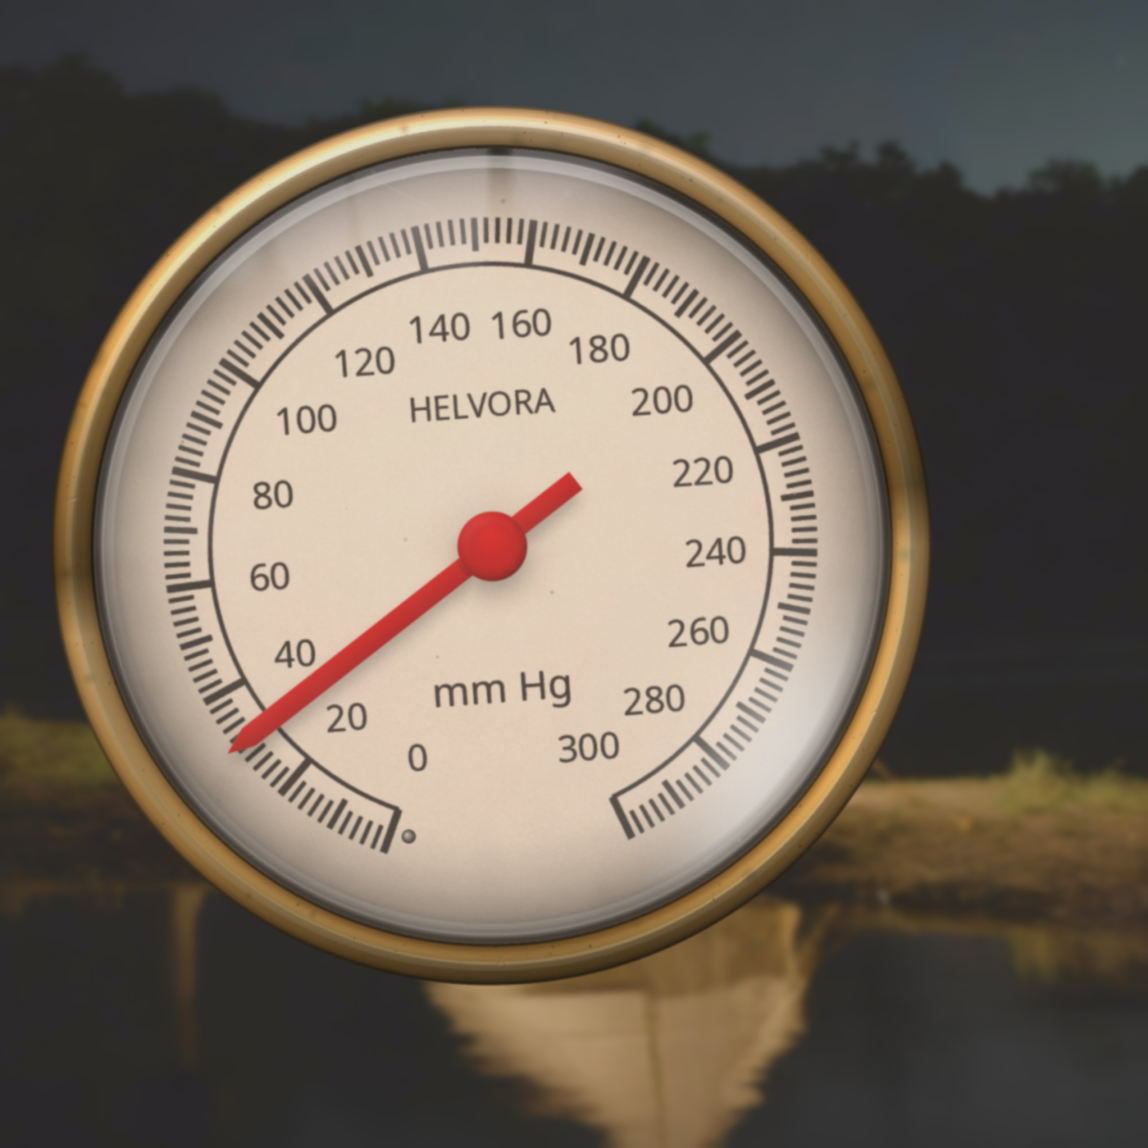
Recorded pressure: 31 mmHg
